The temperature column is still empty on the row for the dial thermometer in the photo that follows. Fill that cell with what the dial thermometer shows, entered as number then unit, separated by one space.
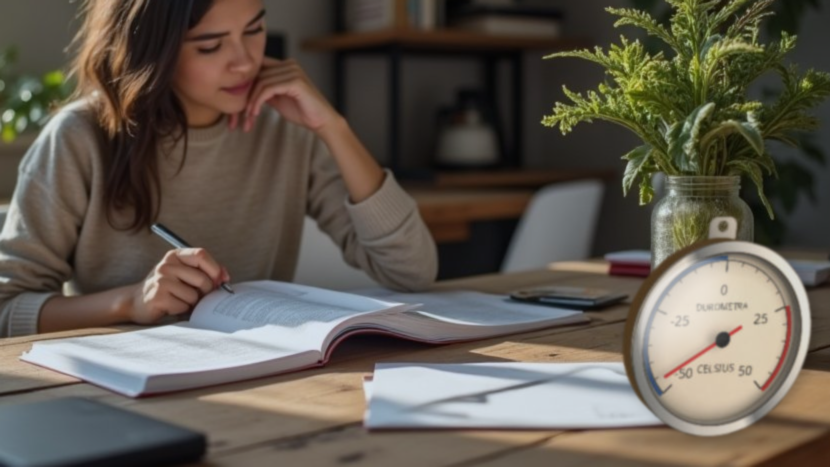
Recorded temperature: -45 °C
